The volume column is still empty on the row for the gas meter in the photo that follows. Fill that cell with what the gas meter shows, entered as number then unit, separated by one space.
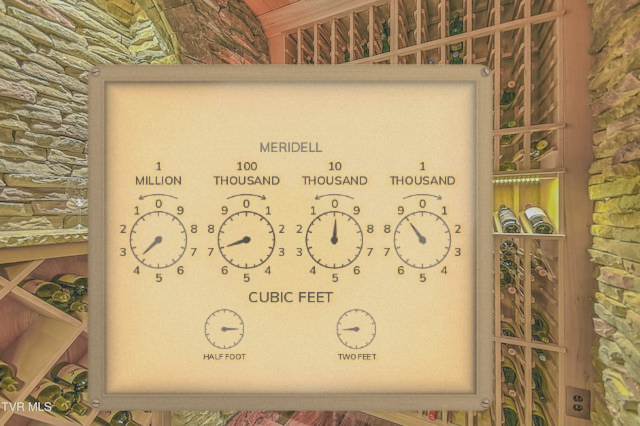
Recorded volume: 369900 ft³
